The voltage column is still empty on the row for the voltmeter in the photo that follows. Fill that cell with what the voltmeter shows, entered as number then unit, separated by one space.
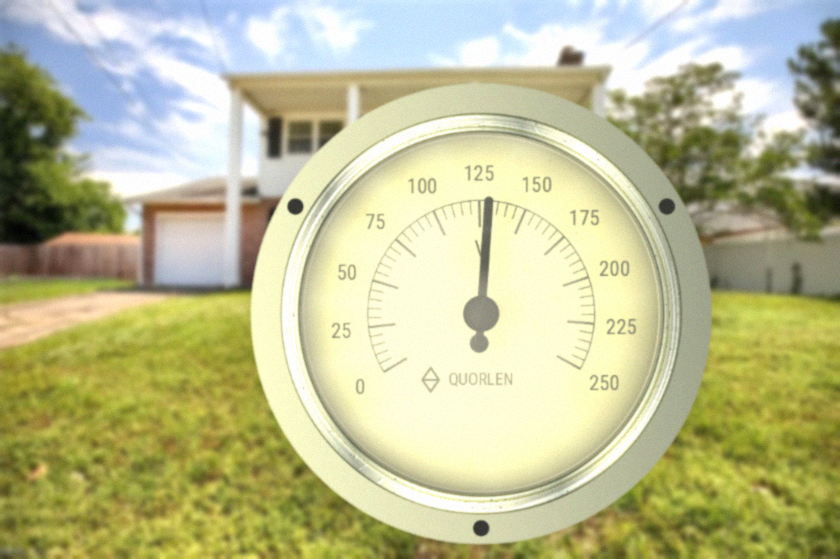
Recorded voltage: 130 V
